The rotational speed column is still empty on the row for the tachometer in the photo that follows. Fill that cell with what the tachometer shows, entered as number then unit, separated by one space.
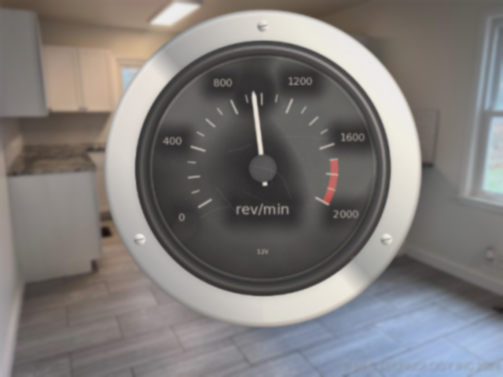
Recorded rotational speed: 950 rpm
